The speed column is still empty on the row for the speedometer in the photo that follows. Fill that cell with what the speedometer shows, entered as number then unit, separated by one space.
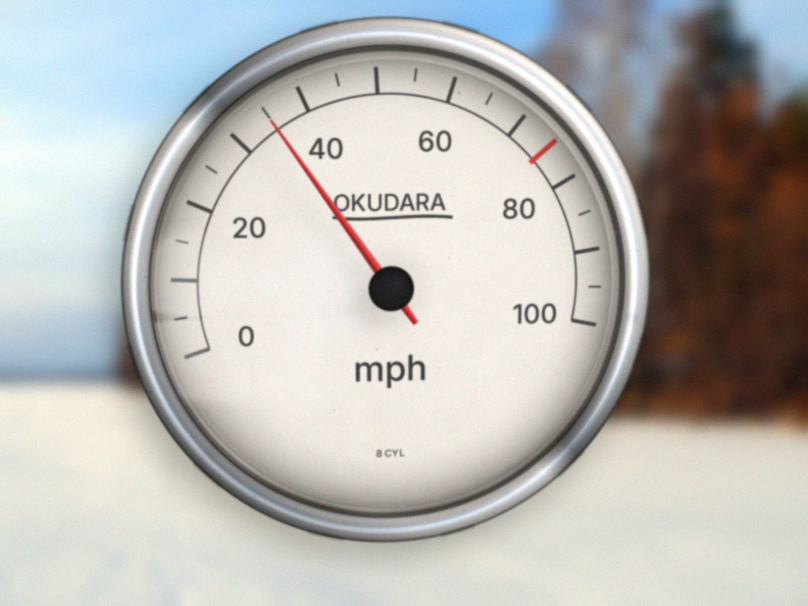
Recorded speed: 35 mph
